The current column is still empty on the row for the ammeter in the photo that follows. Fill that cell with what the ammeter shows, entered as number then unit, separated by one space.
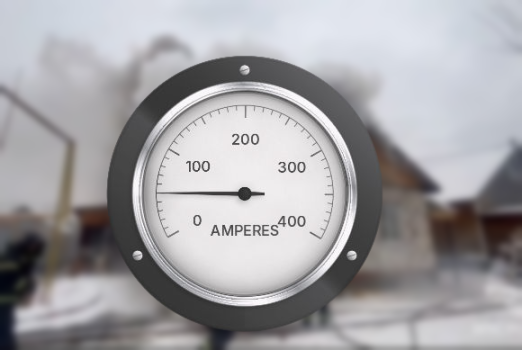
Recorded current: 50 A
